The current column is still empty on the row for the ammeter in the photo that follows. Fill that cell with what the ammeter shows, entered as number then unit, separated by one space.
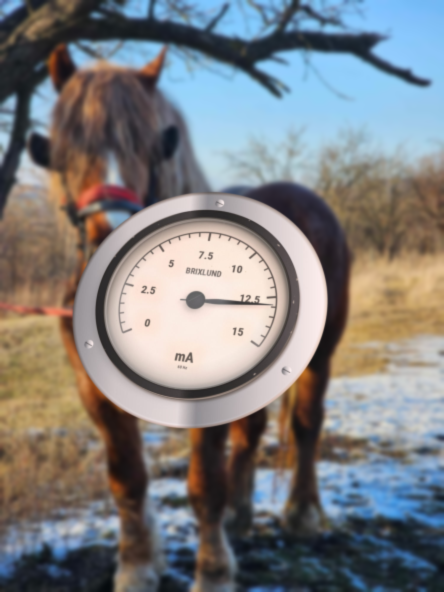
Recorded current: 13 mA
